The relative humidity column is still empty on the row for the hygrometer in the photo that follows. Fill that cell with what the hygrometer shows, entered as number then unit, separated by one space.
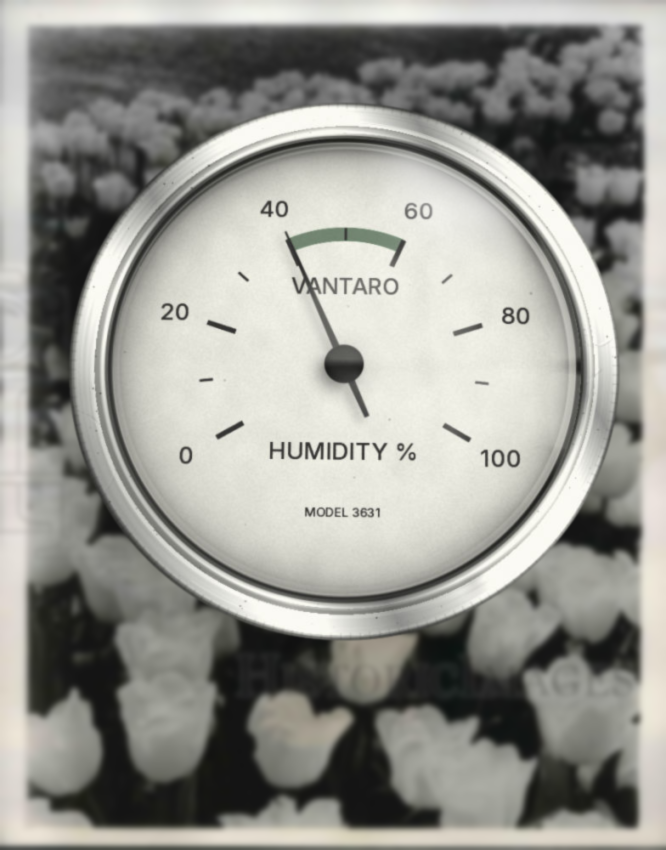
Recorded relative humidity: 40 %
